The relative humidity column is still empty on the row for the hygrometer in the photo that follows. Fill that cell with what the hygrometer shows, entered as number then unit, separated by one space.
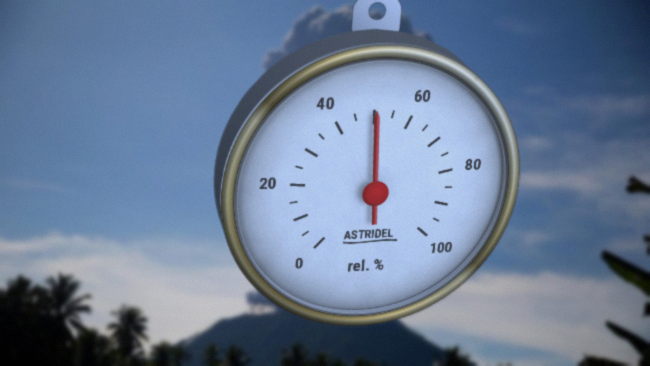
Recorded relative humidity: 50 %
